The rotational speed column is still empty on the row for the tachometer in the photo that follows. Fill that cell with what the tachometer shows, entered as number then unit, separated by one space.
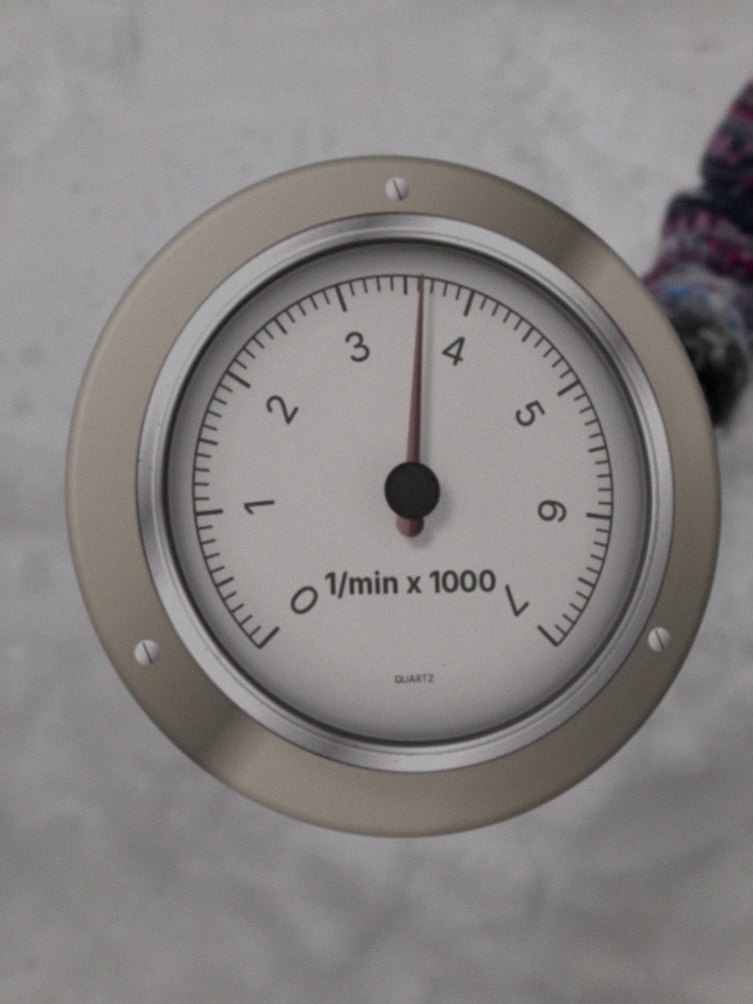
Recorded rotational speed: 3600 rpm
